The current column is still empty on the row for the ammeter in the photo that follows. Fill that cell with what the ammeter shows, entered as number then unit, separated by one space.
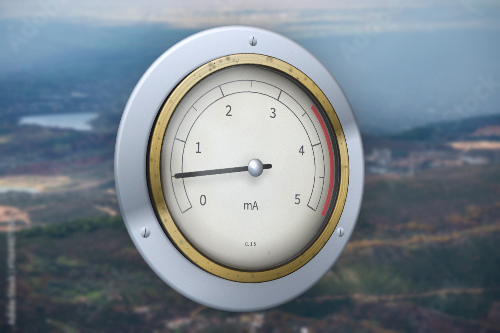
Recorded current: 0.5 mA
